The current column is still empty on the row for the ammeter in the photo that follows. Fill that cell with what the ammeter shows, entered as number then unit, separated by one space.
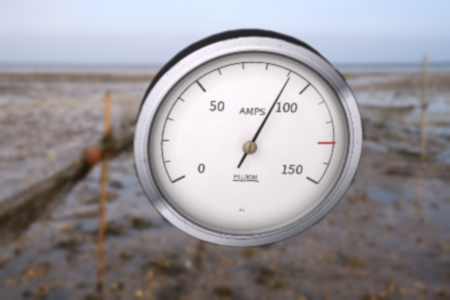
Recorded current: 90 A
